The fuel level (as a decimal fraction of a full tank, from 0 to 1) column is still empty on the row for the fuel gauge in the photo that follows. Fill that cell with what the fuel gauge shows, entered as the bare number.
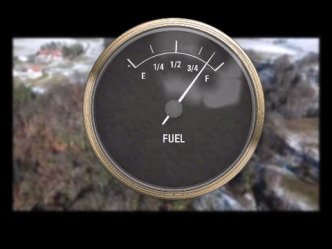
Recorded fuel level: 0.875
